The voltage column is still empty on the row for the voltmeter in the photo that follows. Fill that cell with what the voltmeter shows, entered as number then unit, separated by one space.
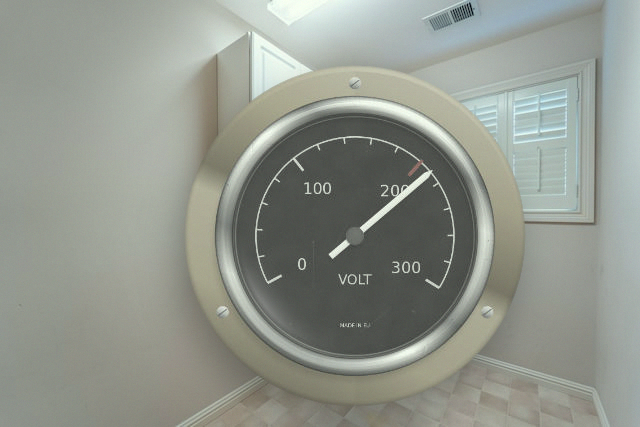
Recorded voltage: 210 V
